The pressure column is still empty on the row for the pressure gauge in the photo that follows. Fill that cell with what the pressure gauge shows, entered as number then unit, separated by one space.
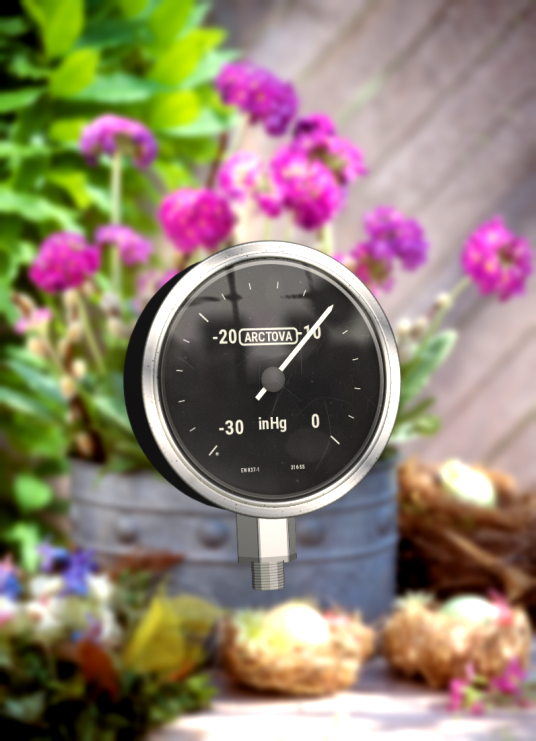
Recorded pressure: -10 inHg
